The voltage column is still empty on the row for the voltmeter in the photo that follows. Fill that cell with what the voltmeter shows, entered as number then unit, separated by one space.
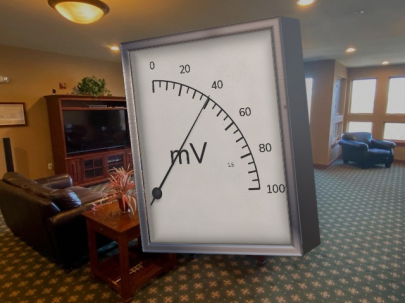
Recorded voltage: 40 mV
